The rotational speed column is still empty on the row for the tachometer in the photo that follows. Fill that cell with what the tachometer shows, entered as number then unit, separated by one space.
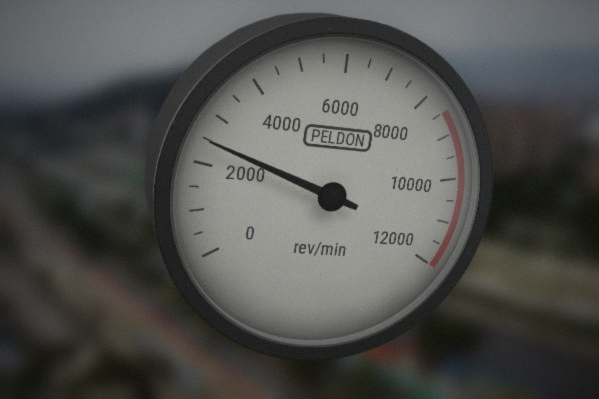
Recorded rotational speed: 2500 rpm
